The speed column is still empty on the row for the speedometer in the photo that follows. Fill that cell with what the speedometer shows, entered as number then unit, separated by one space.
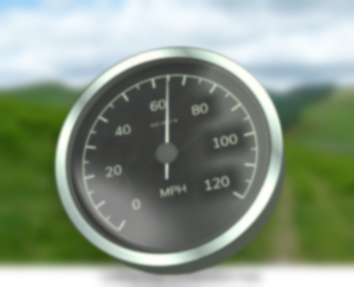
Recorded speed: 65 mph
